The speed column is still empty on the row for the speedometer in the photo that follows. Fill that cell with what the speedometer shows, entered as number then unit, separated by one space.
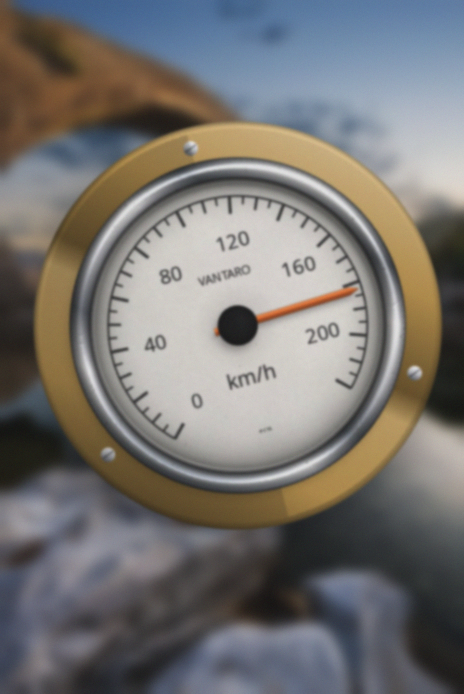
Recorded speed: 182.5 km/h
